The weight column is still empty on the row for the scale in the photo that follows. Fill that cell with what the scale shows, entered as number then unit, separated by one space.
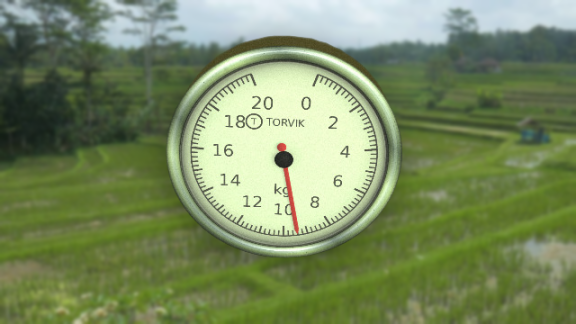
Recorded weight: 9.4 kg
